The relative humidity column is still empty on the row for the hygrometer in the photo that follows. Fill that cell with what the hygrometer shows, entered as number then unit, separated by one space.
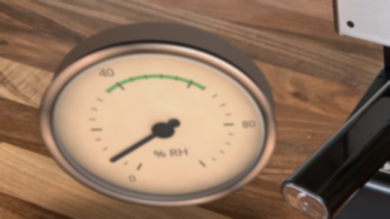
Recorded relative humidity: 8 %
